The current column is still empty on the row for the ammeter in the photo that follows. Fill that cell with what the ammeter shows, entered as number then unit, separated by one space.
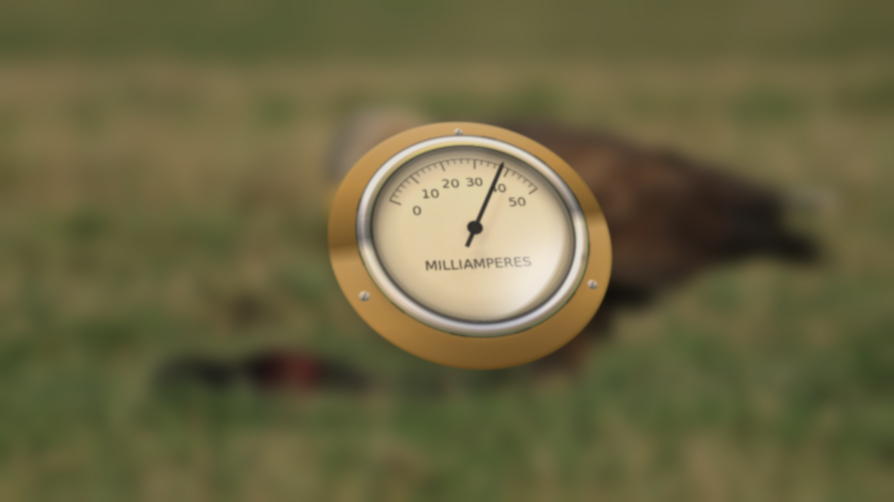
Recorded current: 38 mA
